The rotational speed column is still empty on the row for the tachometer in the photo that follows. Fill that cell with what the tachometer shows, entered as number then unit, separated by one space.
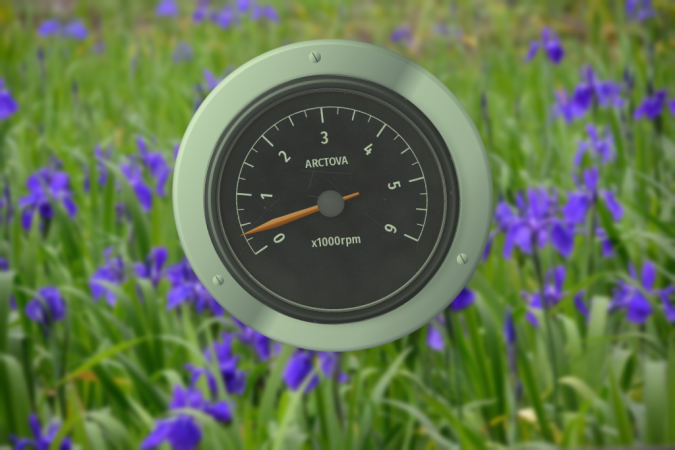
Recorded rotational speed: 375 rpm
